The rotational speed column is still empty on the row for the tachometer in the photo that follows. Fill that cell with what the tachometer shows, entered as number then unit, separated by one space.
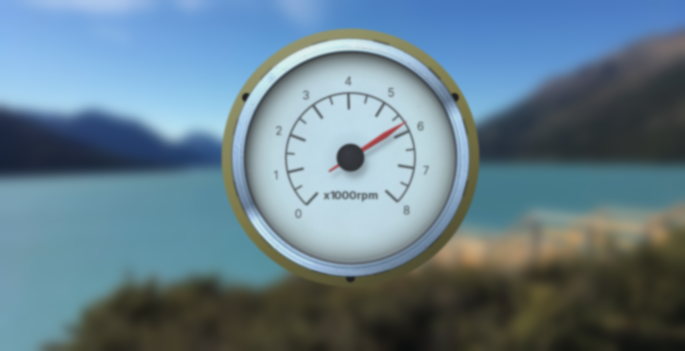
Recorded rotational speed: 5750 rpm
